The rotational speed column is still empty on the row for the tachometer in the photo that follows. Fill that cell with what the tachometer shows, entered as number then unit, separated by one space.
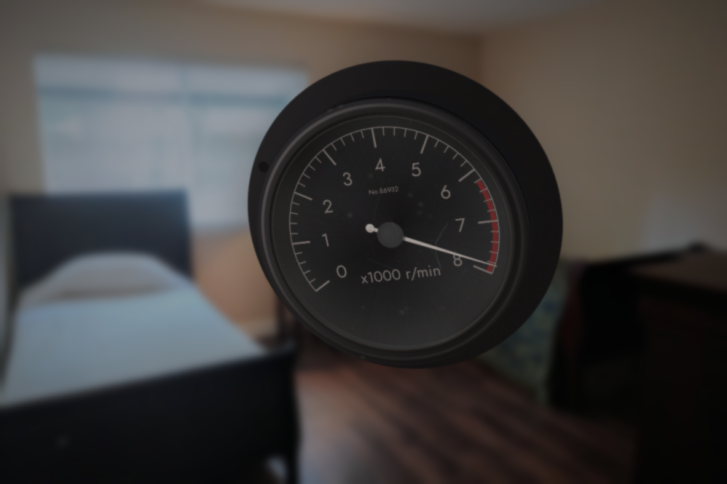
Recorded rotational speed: 7800 rpm
